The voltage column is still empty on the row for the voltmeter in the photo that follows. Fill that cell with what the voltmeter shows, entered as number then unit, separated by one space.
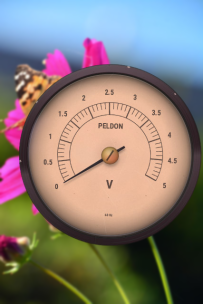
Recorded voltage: 0 V
